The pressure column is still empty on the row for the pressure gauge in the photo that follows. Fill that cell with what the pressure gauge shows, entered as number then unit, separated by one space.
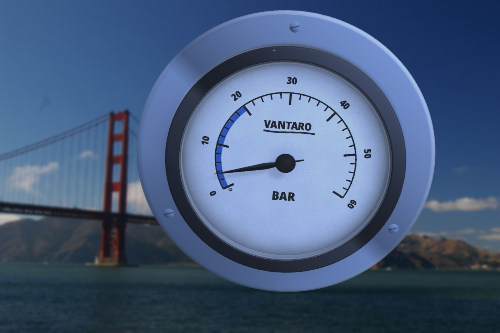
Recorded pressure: 4 bar
